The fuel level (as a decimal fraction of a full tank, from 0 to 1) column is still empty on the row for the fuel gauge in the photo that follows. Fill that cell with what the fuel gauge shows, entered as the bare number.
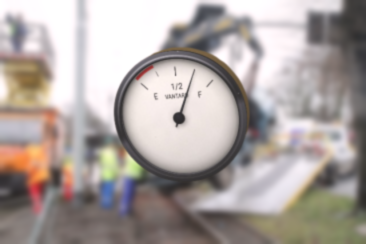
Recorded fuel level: 0.75
